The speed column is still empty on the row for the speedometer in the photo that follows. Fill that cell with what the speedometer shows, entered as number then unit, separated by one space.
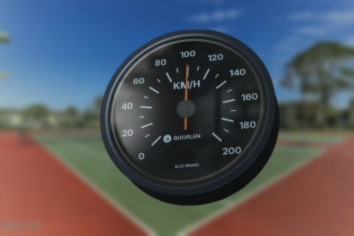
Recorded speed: 100 km/h
